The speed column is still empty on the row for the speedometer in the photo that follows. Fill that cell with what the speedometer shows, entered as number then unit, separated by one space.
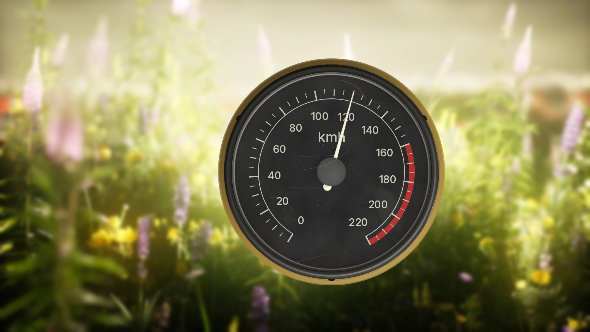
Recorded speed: 120 km/h
